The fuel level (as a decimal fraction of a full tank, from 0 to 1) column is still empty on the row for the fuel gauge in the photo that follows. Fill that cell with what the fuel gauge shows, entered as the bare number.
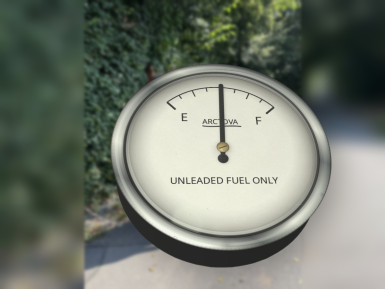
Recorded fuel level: 0.5
